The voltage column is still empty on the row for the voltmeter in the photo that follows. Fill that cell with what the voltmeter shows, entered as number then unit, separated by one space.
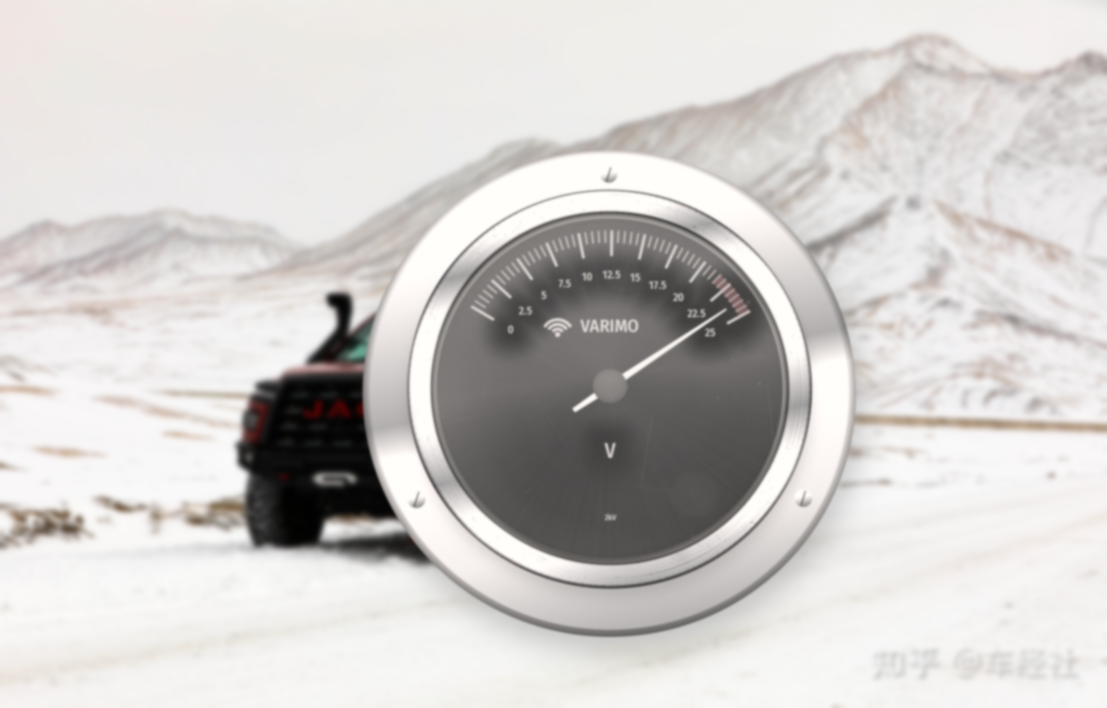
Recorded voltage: 24 V
